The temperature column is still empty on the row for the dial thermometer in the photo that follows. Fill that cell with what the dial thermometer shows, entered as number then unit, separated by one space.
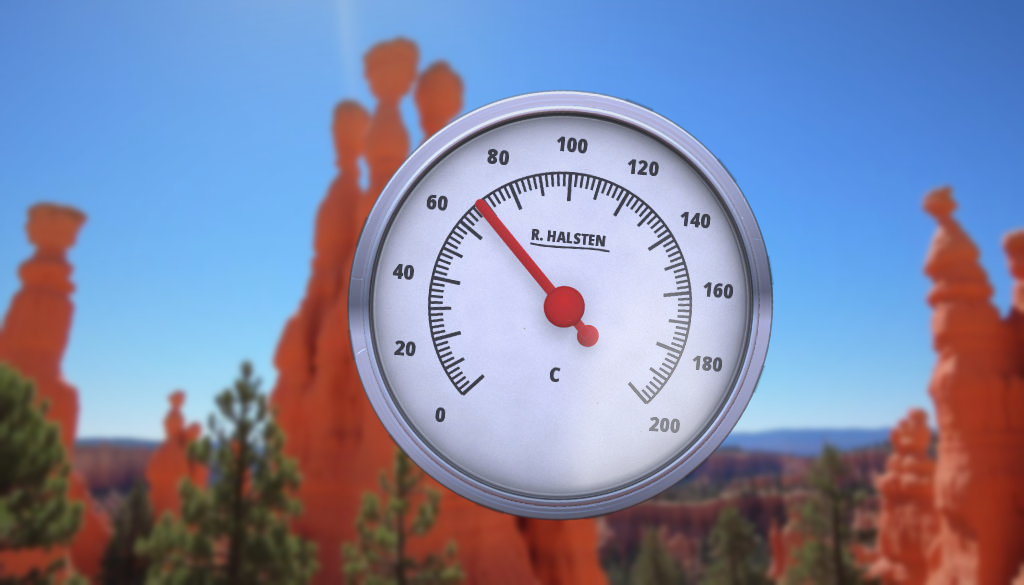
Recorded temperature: 68 °C
